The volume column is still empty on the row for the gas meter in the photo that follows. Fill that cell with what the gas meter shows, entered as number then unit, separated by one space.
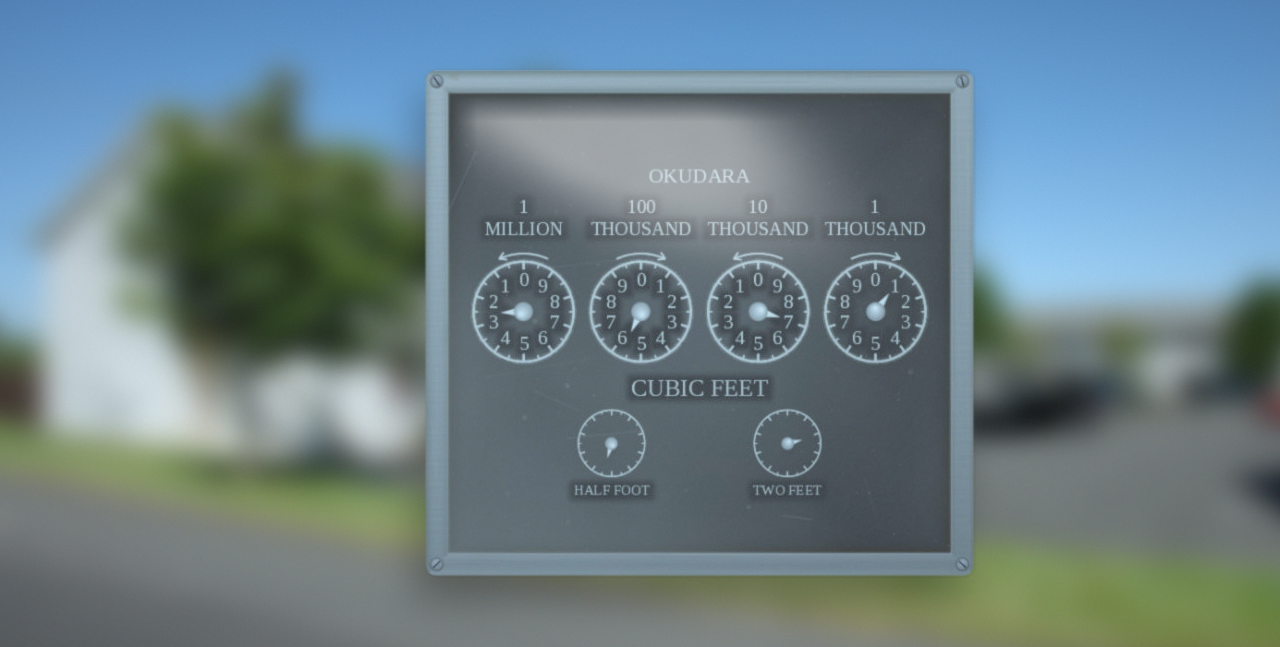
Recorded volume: 257100 ft³
